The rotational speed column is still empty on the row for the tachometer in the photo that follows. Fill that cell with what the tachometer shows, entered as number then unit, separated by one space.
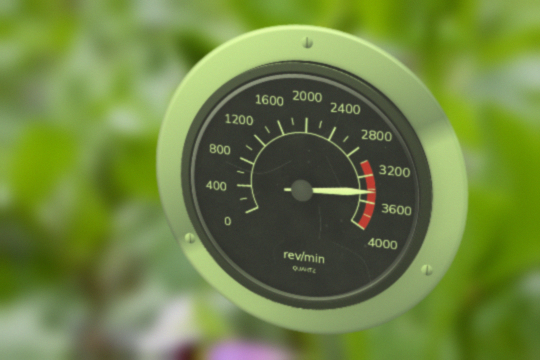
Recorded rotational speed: 3400 rpm
